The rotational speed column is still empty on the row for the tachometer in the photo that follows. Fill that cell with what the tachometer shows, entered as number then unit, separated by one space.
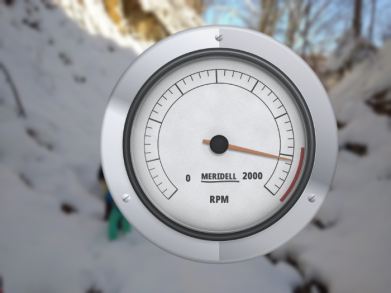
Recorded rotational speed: 1775 rpm
